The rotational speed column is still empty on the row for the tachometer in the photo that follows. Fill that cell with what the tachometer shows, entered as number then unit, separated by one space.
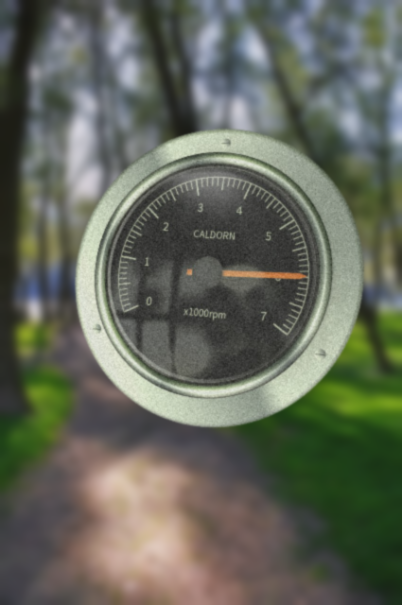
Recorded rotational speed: 6000 rpm
